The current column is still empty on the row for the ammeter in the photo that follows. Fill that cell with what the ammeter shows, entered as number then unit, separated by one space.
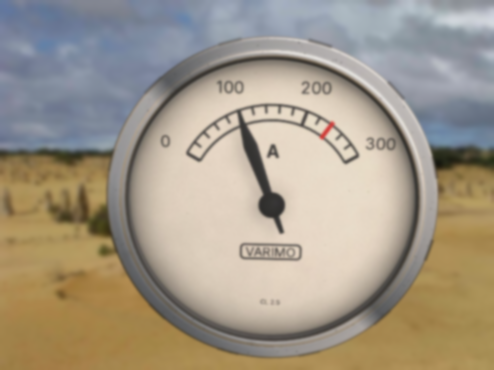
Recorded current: 100 A
